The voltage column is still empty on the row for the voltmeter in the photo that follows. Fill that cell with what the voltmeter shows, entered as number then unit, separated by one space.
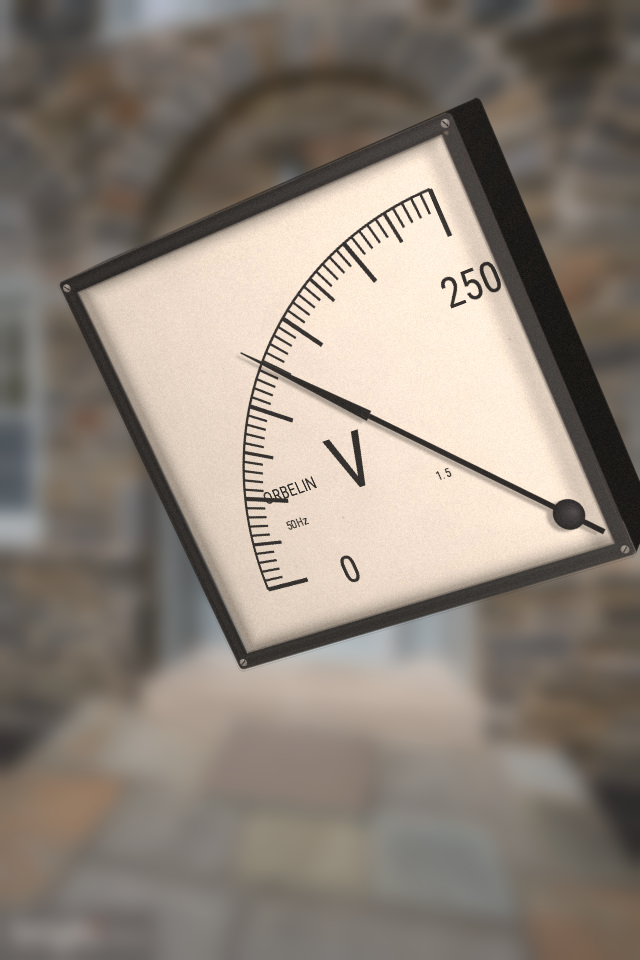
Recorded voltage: 125 V
